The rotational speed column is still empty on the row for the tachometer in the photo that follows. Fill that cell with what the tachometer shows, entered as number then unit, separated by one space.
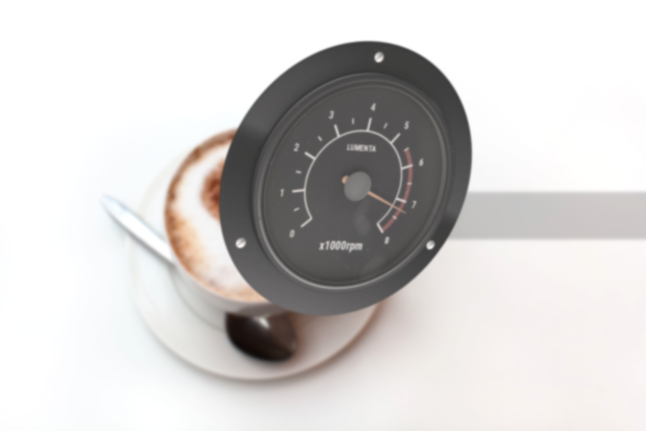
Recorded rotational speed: 7250 rpm
